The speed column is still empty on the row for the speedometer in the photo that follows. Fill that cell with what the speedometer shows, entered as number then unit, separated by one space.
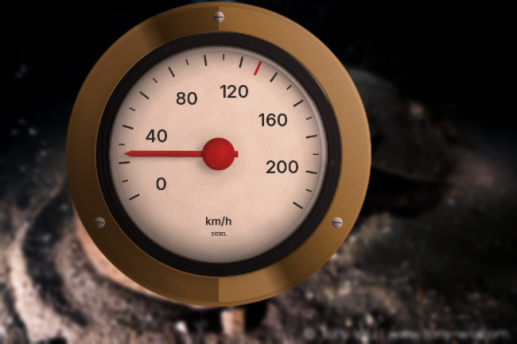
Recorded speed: 25 km/h
